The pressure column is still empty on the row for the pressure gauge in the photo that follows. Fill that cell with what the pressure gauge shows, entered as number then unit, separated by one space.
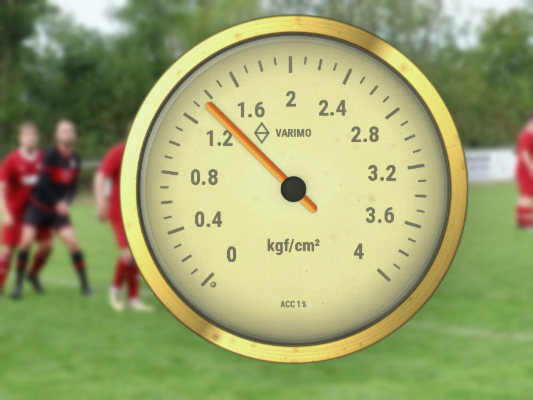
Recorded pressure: 1.35 kg/cm²
